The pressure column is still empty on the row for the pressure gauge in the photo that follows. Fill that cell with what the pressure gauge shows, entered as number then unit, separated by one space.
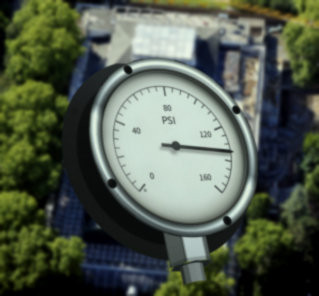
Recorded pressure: 135 psi
